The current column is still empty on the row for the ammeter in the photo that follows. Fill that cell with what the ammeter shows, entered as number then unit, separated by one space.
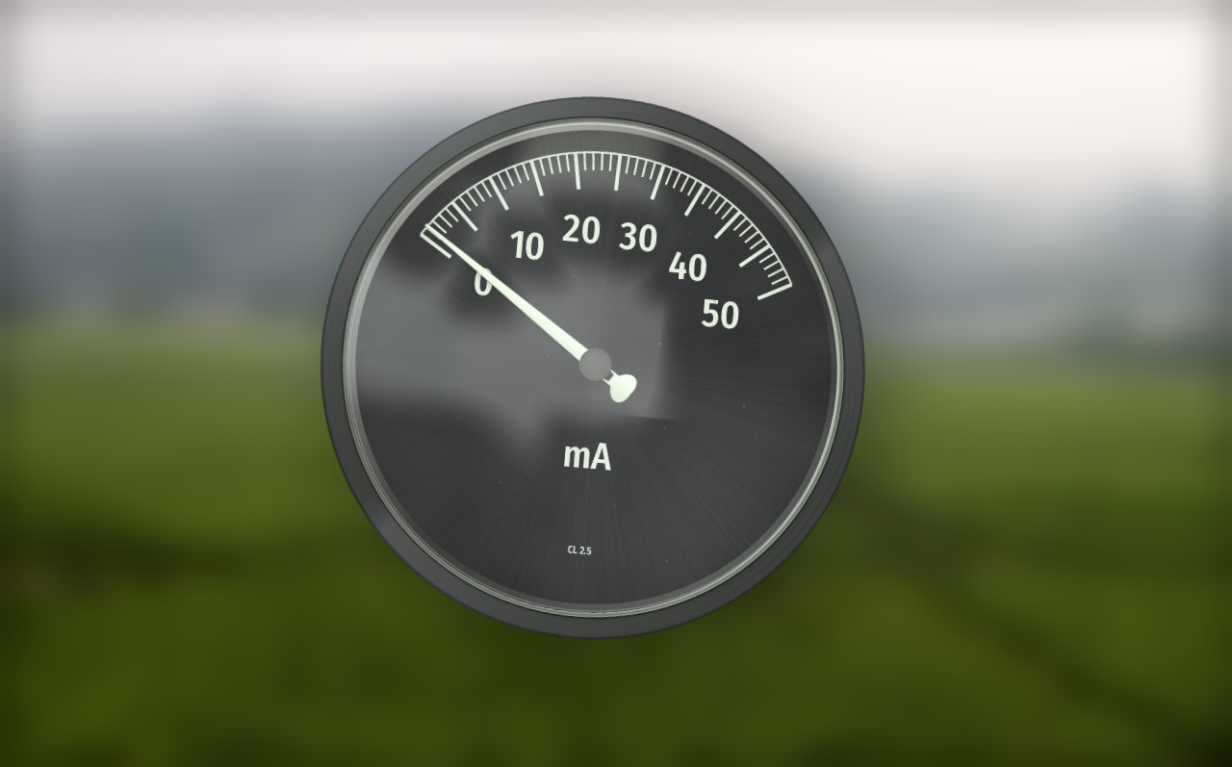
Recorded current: 1 mA
